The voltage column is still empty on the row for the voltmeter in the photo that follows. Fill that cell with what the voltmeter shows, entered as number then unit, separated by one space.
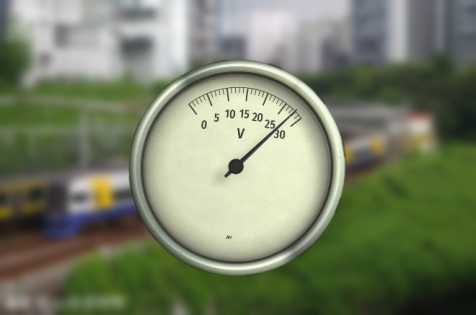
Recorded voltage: 28 V
